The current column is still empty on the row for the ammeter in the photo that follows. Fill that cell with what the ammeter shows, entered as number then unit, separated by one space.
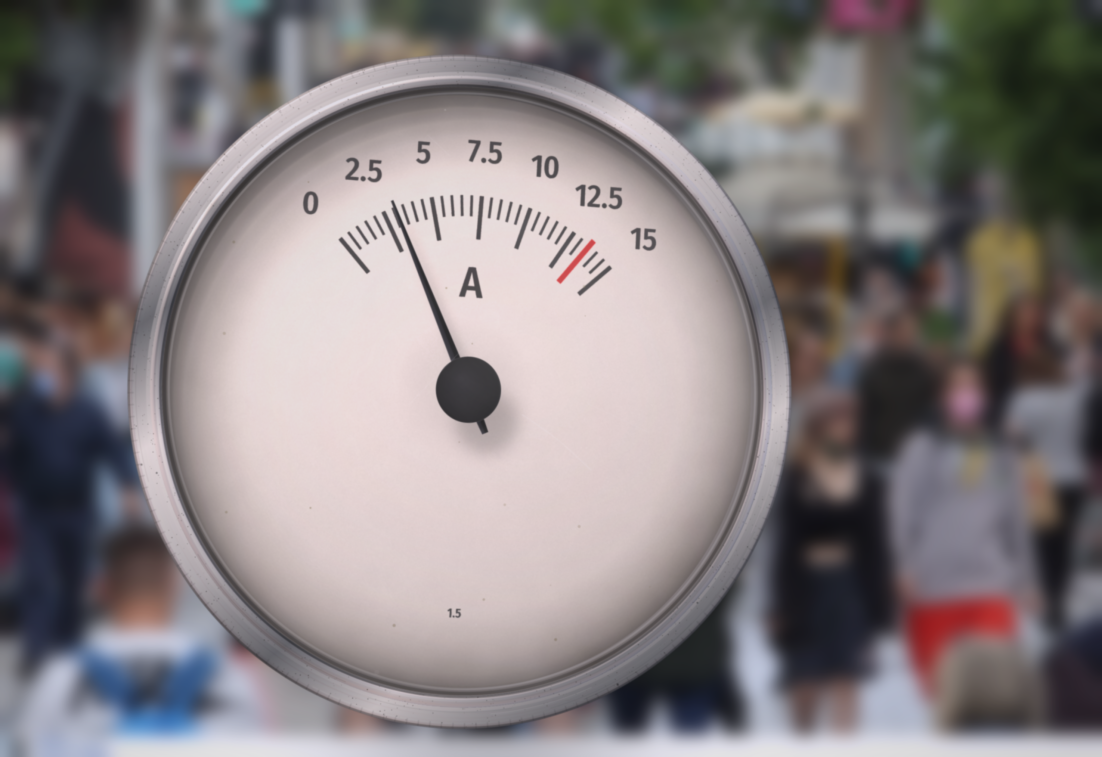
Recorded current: 3 A
